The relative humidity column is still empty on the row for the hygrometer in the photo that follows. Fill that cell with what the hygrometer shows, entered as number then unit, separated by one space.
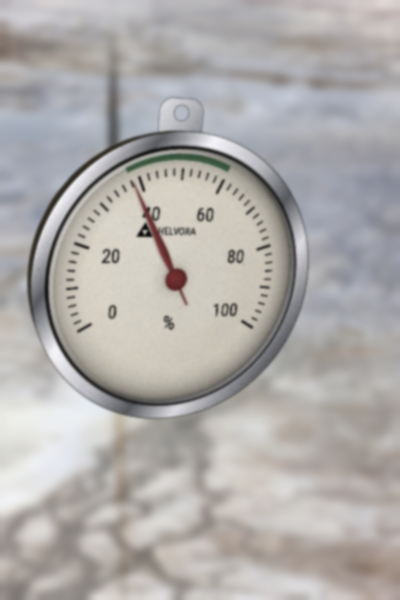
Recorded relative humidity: 38 %
